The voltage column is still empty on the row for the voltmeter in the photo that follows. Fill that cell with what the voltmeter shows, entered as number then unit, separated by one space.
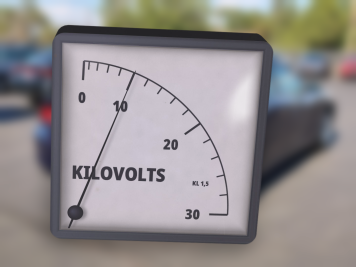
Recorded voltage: 10 kV
